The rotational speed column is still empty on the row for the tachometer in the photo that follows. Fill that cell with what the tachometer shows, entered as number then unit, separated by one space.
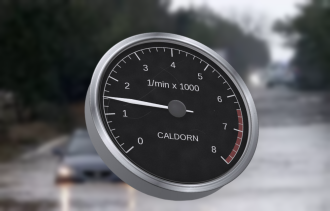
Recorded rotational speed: 1400 rpm
